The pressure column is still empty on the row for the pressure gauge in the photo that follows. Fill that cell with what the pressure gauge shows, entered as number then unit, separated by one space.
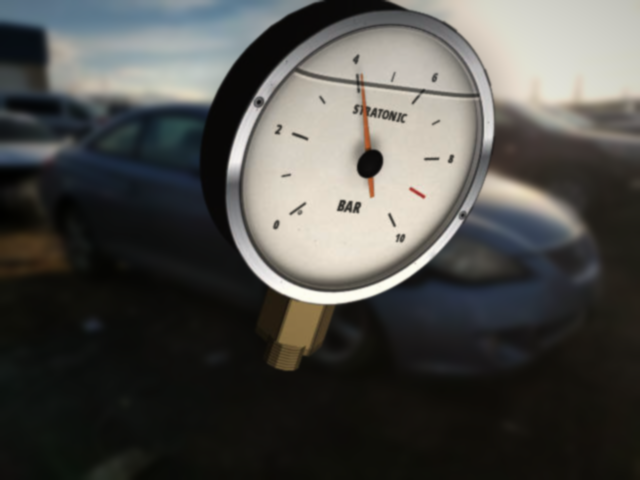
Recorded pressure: 4 bar
